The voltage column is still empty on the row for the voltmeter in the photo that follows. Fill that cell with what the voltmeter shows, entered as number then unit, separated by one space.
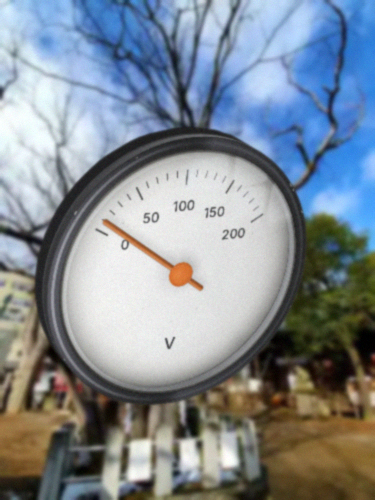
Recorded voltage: 10 V
